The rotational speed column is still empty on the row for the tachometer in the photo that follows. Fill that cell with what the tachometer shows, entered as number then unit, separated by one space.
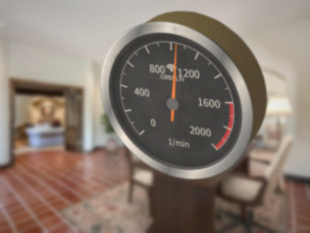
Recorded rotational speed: 1050 rpm
